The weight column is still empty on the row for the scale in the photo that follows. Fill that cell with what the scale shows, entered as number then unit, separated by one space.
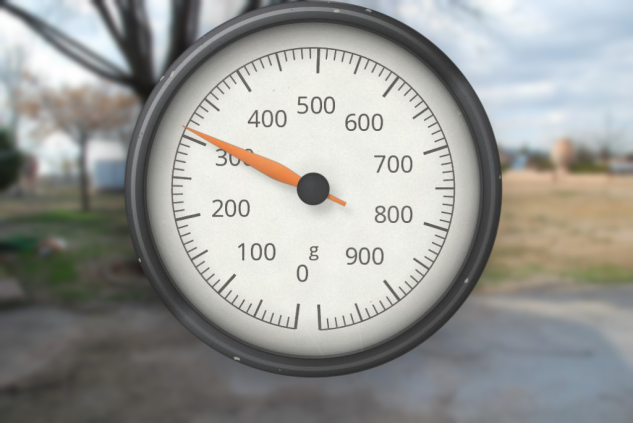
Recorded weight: 310 g
